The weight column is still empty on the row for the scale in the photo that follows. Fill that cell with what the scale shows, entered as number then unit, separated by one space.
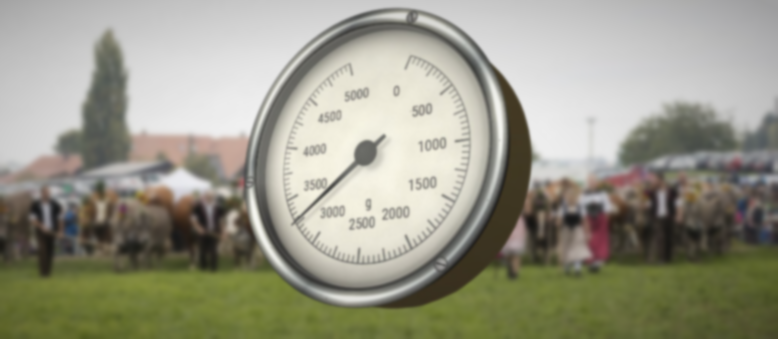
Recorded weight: 3250 g
